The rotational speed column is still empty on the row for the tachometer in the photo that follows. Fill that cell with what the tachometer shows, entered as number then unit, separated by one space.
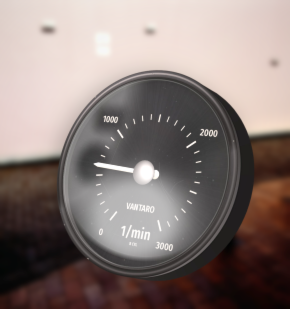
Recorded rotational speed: 600 rpm
